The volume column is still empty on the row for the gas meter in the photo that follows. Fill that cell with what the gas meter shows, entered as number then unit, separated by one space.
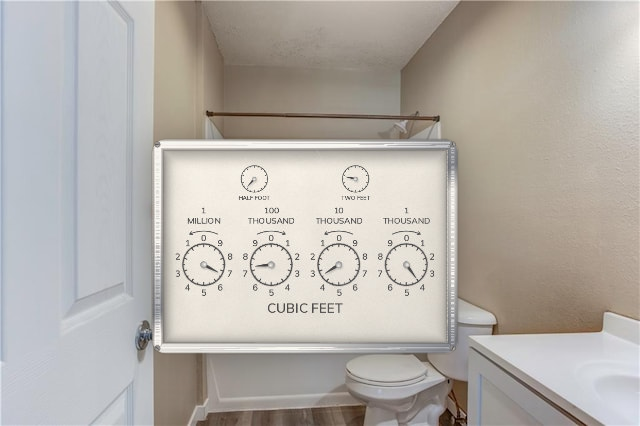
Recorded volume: 673400 ft³
